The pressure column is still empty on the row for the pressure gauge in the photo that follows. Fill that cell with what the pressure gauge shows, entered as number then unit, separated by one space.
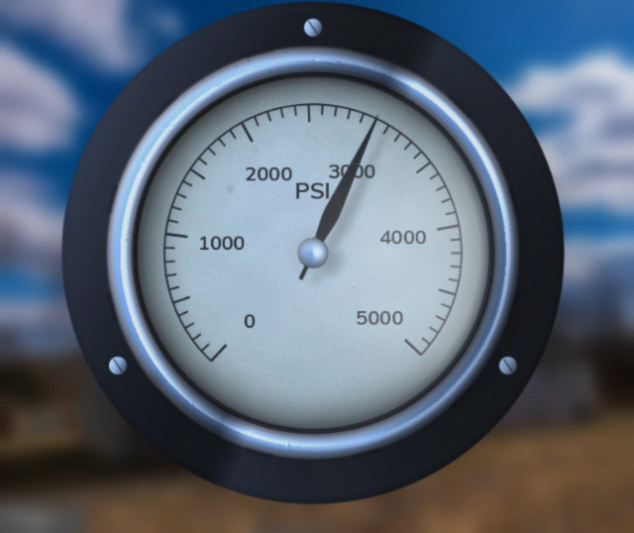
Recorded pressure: 3000 psi
